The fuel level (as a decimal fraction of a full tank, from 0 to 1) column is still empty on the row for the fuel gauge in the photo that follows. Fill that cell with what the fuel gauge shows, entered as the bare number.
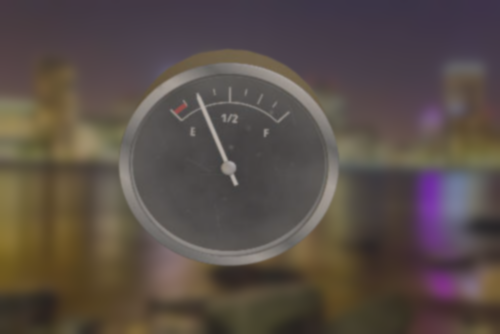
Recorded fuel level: 0.25
